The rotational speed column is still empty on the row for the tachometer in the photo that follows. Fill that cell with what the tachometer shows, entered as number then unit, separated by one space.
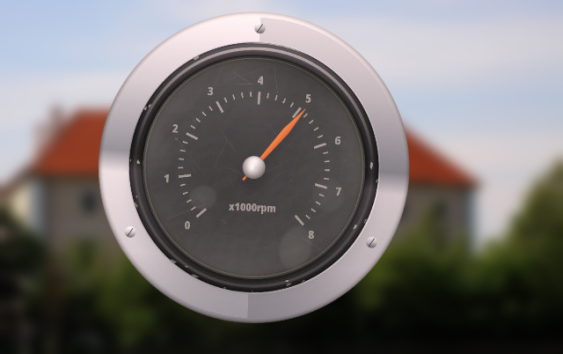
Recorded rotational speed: 5100 rpm
